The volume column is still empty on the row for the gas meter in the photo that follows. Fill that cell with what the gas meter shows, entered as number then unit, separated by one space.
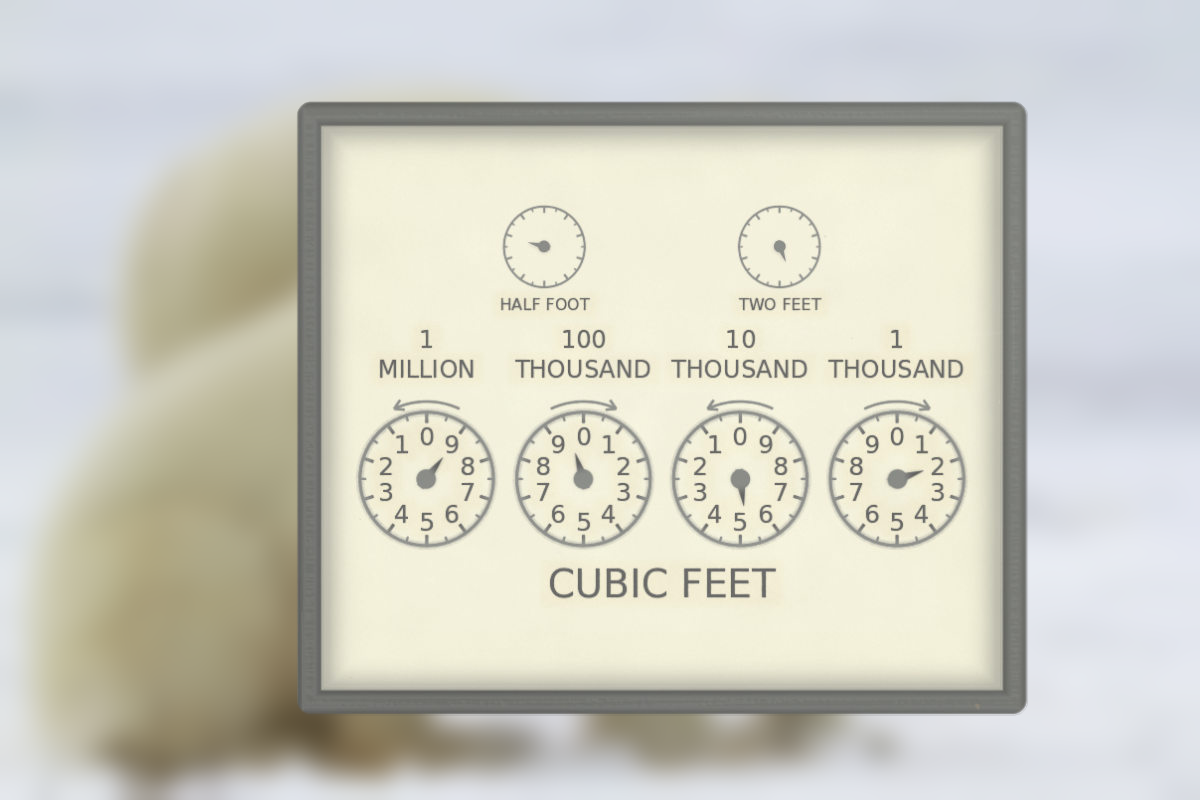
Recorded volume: 895200 ft³
